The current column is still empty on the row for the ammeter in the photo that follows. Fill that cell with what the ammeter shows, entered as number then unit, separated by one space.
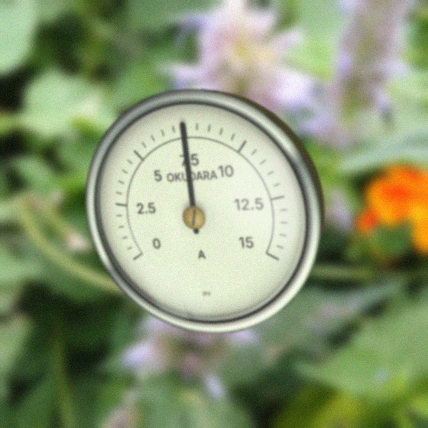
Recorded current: 7.5 A
